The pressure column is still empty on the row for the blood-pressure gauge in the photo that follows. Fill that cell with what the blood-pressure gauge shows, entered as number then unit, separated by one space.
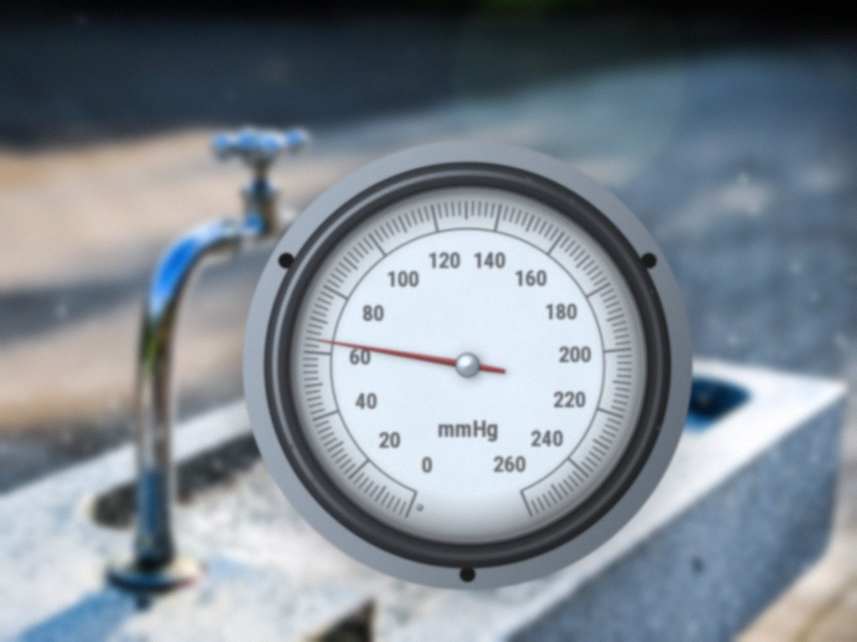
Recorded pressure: 64 mmHg
